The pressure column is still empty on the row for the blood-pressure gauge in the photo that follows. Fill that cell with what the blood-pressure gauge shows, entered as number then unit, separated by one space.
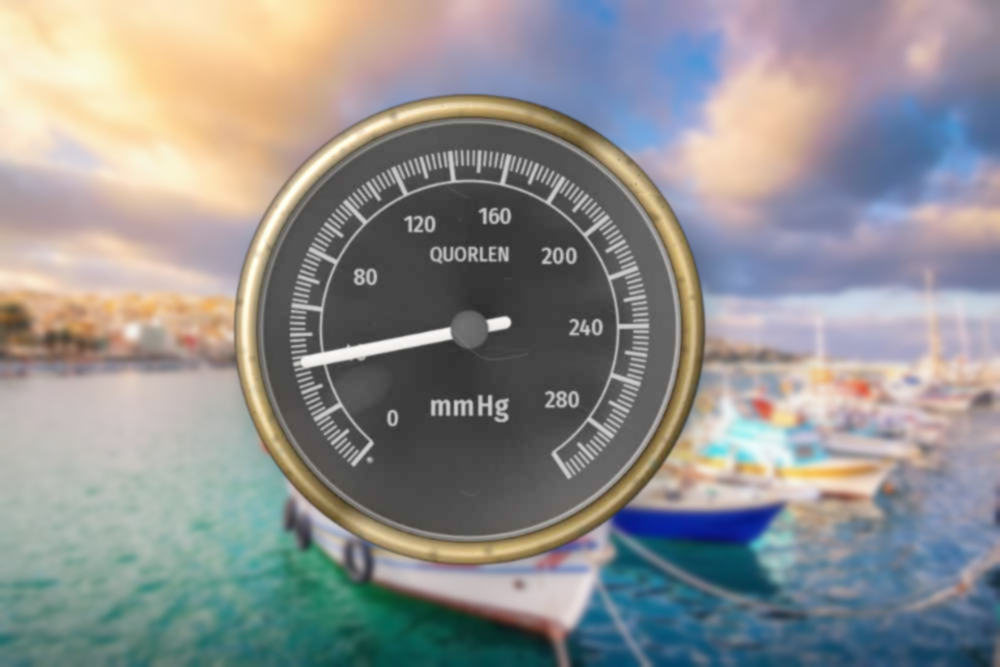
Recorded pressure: 40 mmHg
